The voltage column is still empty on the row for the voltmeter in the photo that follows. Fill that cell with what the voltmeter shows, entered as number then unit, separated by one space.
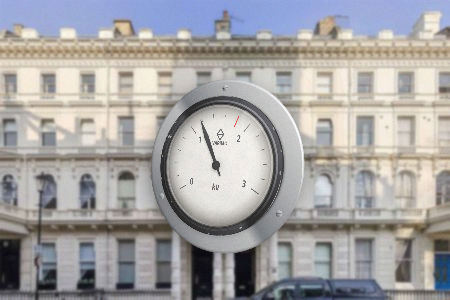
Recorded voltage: 1.2 kV
